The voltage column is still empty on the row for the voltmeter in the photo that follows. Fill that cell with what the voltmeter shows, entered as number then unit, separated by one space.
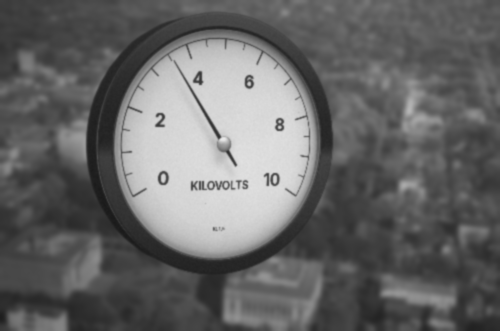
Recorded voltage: 3.5 kV
